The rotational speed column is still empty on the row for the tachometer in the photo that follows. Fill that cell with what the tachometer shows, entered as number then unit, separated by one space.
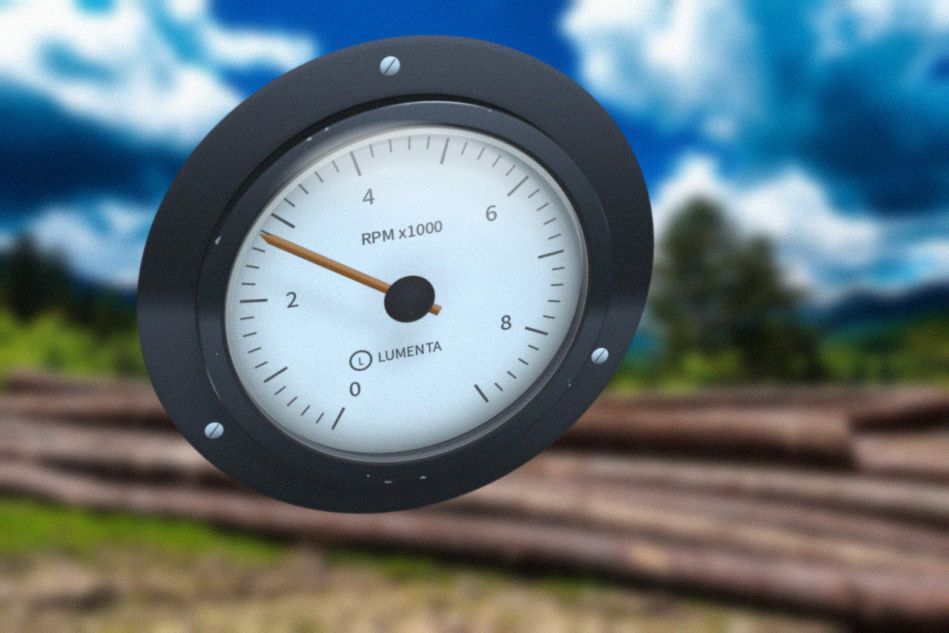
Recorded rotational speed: 2800 rpm
